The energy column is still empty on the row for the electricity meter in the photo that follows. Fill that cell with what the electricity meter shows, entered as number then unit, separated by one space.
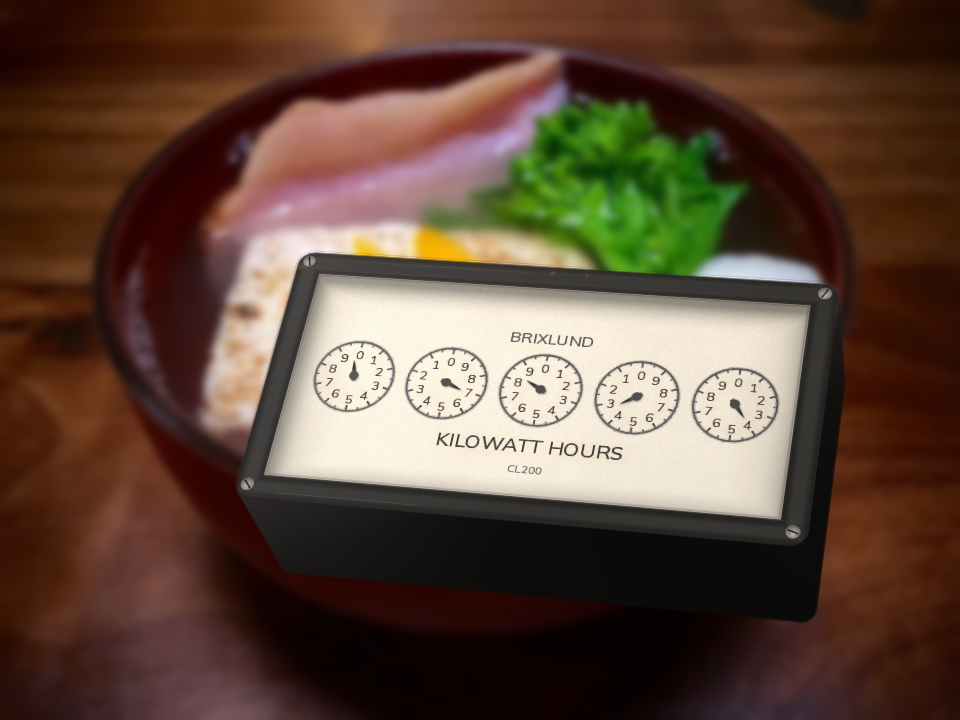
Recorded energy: 96834 kWh
